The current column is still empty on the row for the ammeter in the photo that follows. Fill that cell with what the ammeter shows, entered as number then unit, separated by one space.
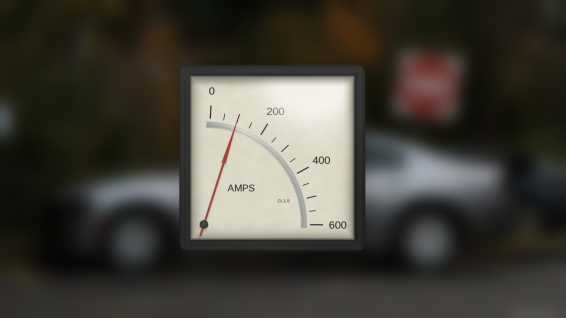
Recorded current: 100 A
